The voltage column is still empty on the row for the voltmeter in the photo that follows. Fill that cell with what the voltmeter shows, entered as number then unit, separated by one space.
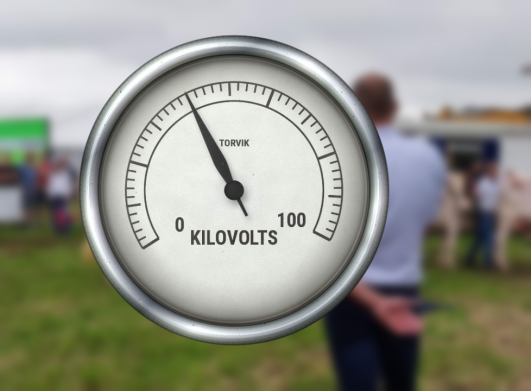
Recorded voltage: 40 kV
